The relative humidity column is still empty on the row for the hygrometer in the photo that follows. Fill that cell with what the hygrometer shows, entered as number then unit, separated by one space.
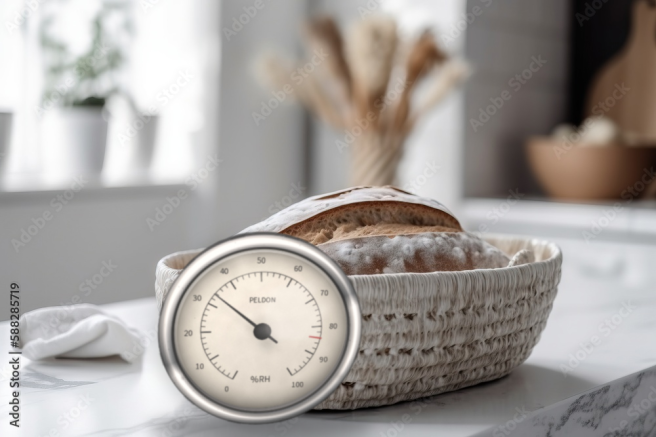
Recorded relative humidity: 34 %
